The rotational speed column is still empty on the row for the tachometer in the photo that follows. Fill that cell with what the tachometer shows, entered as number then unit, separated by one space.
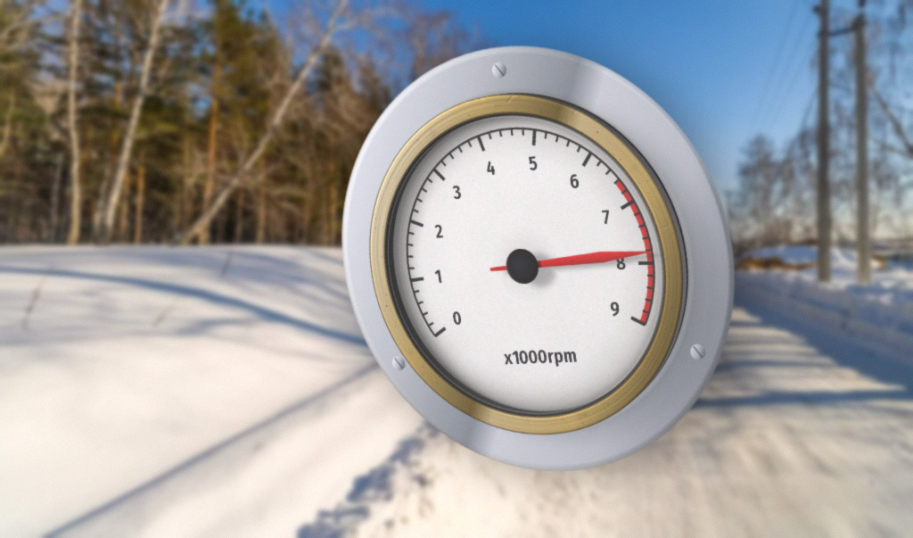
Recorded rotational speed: 7800 rpm
